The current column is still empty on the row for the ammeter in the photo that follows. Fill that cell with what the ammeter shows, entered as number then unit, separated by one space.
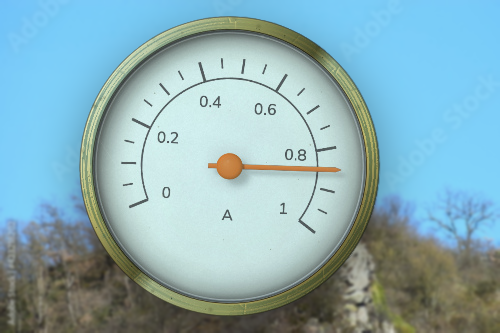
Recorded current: 0.85 A
